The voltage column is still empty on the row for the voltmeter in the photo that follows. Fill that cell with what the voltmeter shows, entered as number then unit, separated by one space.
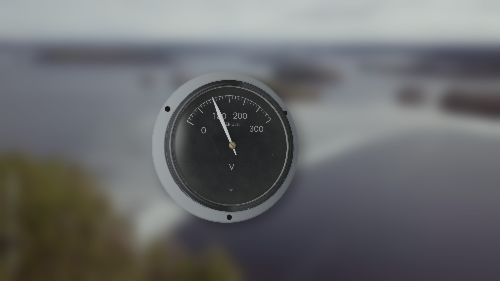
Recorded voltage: 100 V
